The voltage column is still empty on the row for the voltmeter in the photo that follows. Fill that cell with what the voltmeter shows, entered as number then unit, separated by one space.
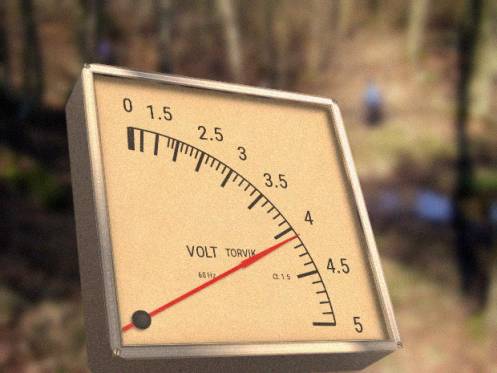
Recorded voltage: 4.1 V
